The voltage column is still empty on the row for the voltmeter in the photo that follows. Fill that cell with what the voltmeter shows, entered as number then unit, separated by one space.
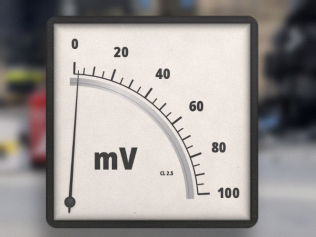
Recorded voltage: 2.5 mV
